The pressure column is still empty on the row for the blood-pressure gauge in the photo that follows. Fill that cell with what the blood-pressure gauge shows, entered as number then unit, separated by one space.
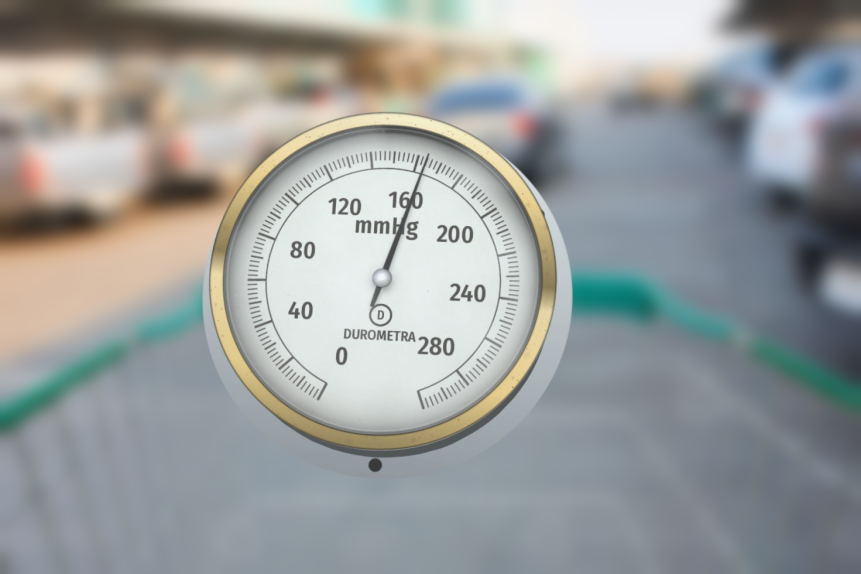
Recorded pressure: 164 mmHg
